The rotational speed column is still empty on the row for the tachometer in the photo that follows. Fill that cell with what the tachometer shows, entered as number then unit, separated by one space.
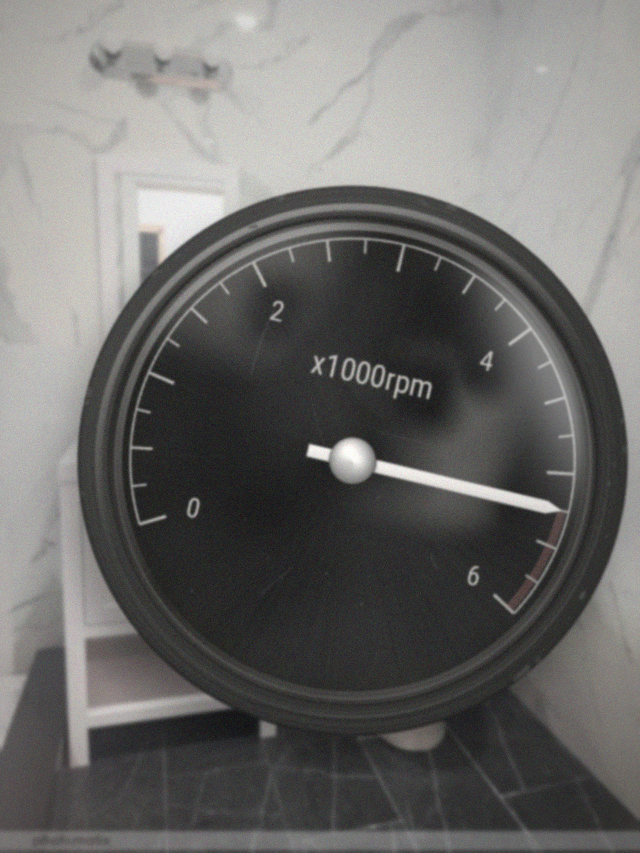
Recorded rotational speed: 5250 rpm
